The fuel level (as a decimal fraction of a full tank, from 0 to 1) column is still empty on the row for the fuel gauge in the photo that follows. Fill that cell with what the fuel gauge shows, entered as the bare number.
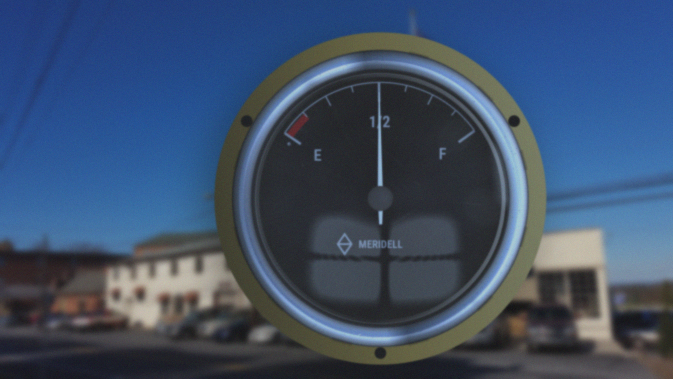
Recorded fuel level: 0.5
